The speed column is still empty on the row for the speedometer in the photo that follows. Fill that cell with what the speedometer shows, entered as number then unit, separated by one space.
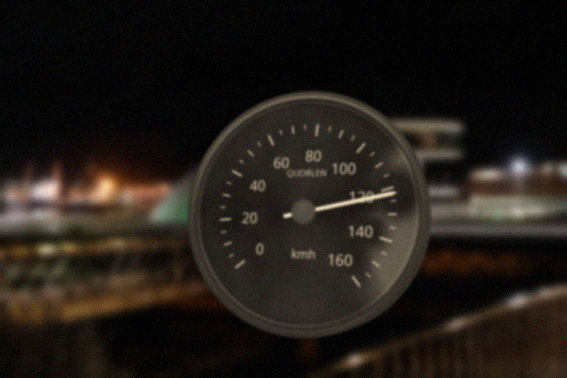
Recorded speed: 122.5 km/h
